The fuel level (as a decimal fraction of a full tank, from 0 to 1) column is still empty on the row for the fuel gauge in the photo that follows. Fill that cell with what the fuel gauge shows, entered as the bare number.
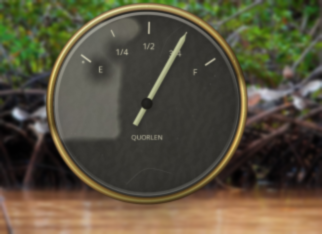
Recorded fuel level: 0.75
